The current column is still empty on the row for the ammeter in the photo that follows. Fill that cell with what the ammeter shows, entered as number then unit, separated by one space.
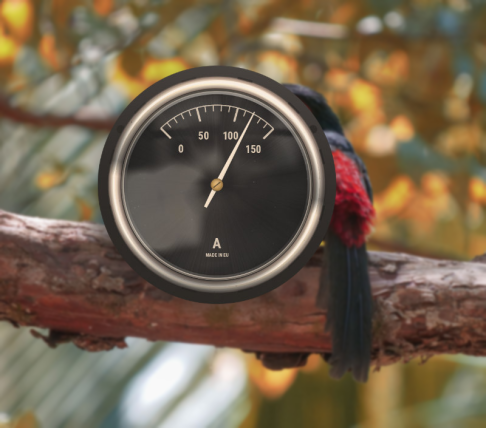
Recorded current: 120 A
